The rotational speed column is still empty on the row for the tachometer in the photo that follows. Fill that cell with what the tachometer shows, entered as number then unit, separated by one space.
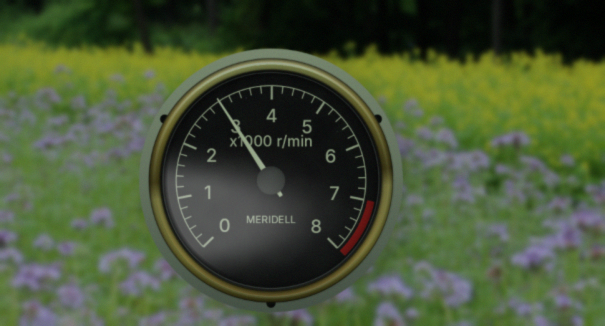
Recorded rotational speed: 3000 rpm
